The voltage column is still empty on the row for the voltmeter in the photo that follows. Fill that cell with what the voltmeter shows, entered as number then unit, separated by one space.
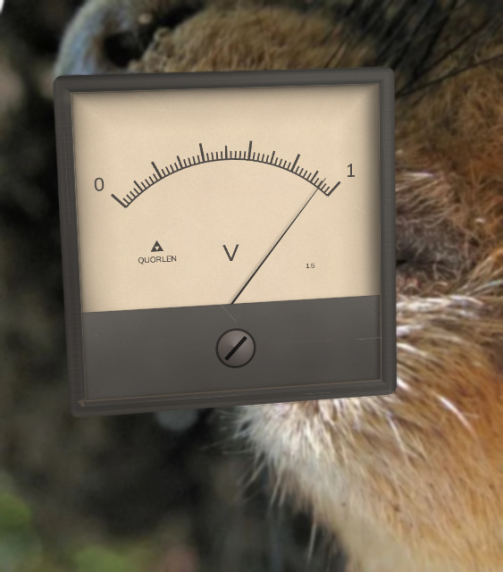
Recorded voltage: 0.94 V
